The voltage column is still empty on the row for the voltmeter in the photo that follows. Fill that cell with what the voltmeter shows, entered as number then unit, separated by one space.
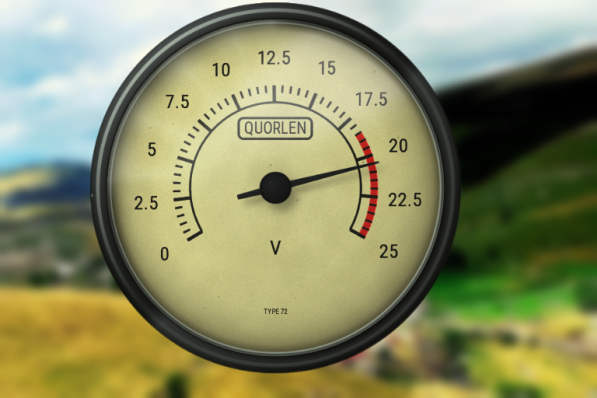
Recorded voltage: 20.5 V
